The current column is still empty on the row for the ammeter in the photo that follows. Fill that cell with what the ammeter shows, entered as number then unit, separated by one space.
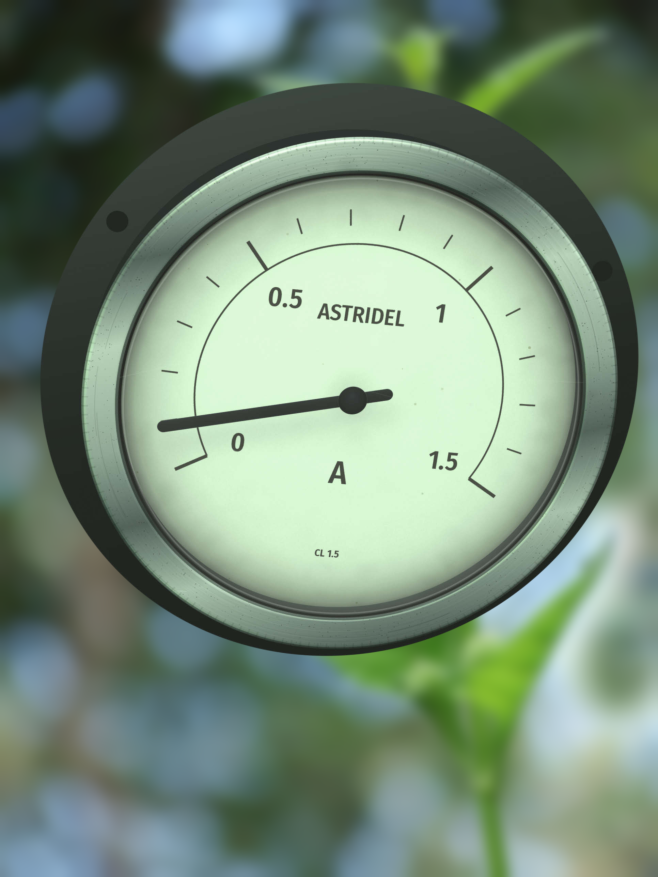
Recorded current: 0.1 A
